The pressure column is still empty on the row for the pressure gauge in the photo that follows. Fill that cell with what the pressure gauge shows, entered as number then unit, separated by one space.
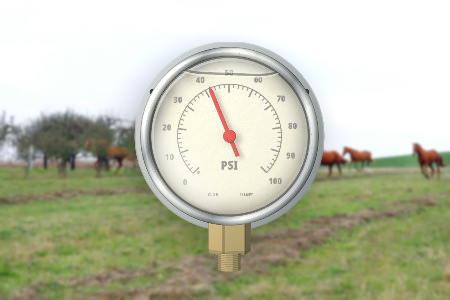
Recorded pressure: 42 psi
